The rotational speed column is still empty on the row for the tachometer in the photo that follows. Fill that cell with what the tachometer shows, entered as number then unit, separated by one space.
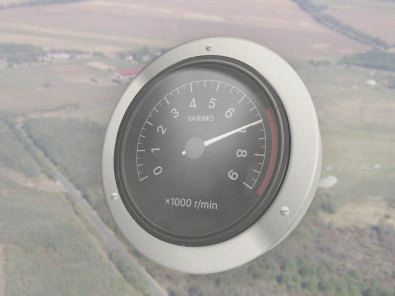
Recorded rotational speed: 7000 rpm
